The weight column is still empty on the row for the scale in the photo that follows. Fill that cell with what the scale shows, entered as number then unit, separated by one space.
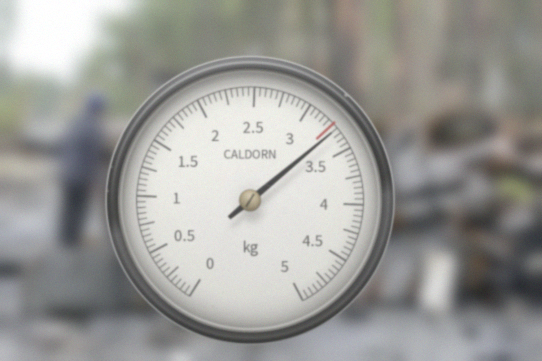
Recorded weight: 3.3 kg
